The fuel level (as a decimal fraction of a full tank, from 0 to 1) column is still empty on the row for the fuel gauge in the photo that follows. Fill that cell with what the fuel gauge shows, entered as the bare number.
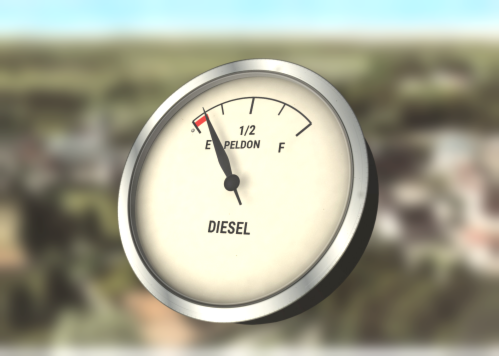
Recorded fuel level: 0.125
